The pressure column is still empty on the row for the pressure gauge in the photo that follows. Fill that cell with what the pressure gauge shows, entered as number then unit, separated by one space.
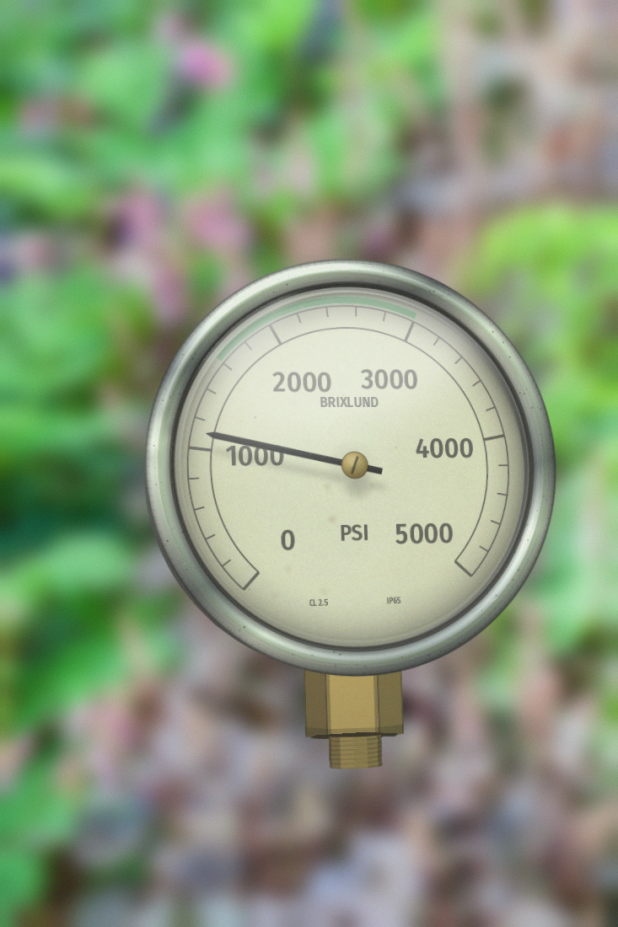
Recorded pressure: 1100 psi
